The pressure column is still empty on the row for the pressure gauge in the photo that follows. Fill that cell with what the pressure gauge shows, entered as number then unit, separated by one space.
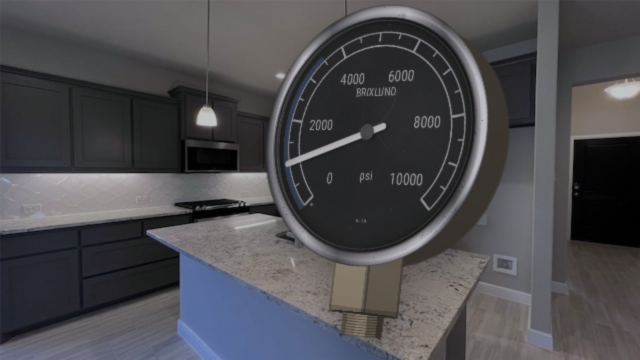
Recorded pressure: 1000 psi
